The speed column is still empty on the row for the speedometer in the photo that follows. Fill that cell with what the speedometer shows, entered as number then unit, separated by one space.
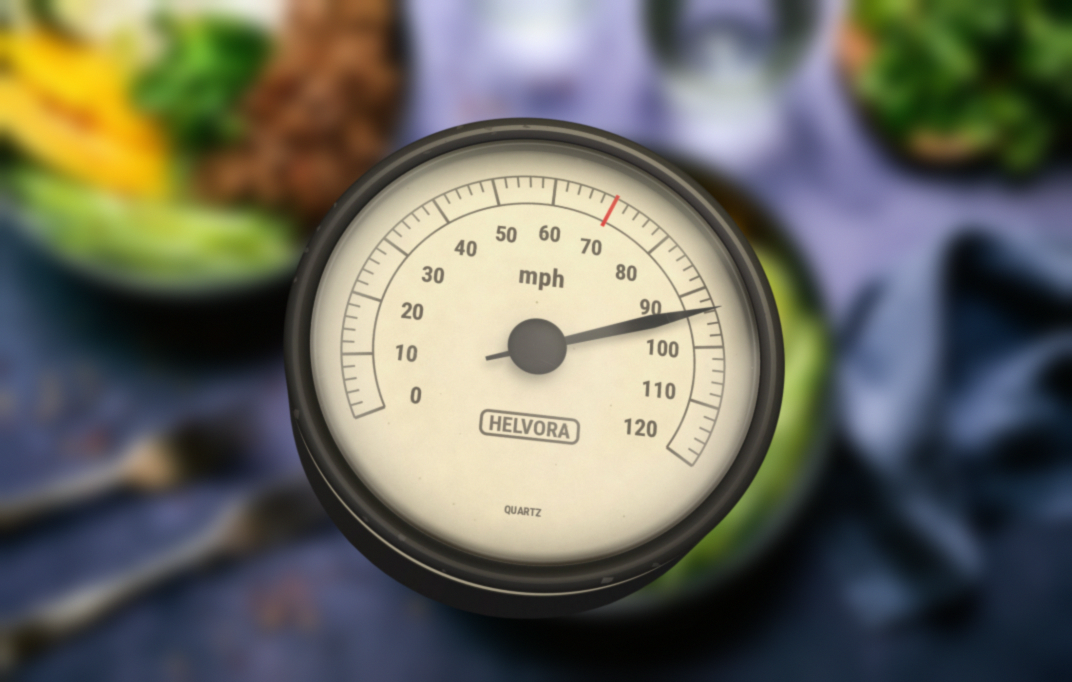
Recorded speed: 94 mph
